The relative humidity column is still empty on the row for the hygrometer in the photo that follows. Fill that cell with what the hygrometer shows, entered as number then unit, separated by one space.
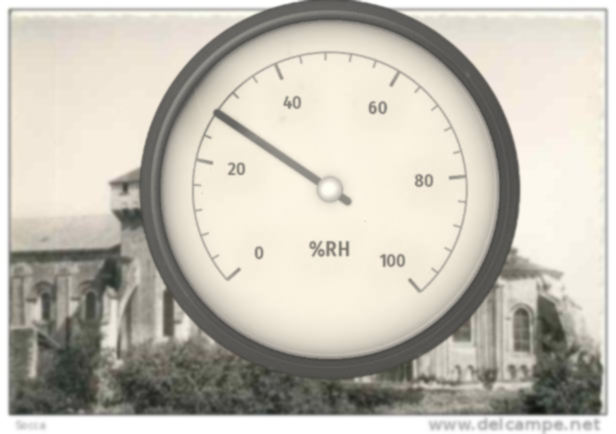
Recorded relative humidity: 28 %
